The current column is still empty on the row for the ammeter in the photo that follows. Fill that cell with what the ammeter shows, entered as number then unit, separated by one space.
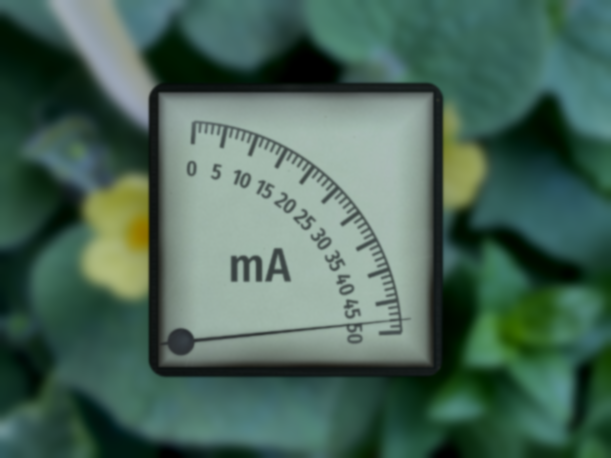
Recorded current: 48 mA
